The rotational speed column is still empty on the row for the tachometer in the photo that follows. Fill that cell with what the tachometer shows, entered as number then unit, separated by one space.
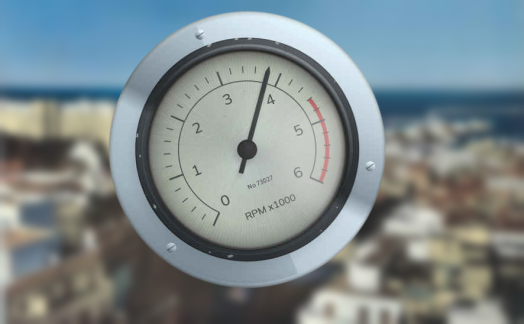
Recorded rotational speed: 3800 rpm
